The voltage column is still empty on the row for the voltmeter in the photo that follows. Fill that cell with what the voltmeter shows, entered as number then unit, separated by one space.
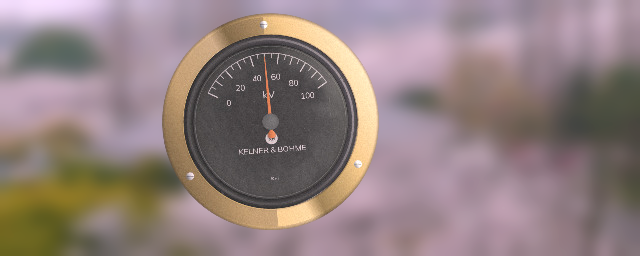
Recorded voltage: 50 kV
